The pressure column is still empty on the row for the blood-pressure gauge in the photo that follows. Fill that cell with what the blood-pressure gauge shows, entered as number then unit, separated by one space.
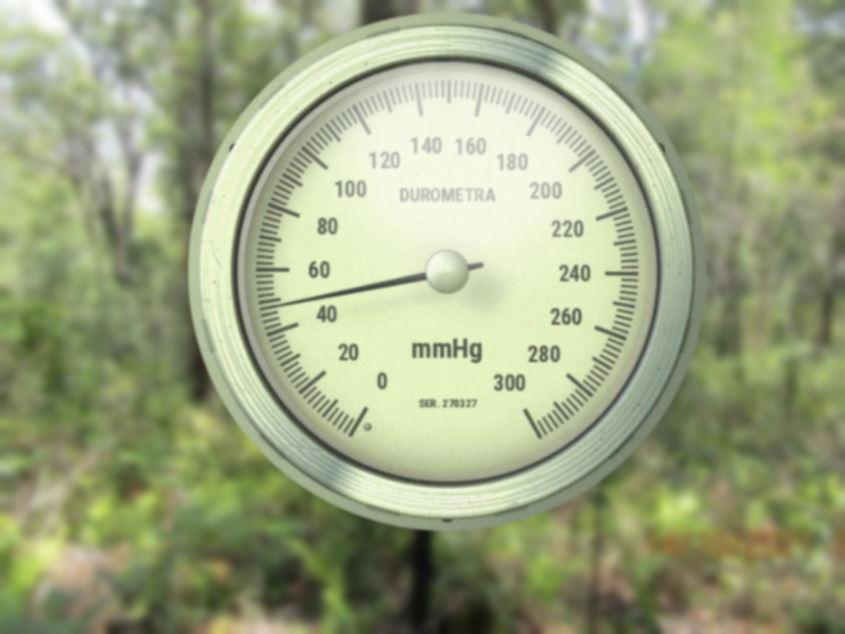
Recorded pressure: 48 mmHg
